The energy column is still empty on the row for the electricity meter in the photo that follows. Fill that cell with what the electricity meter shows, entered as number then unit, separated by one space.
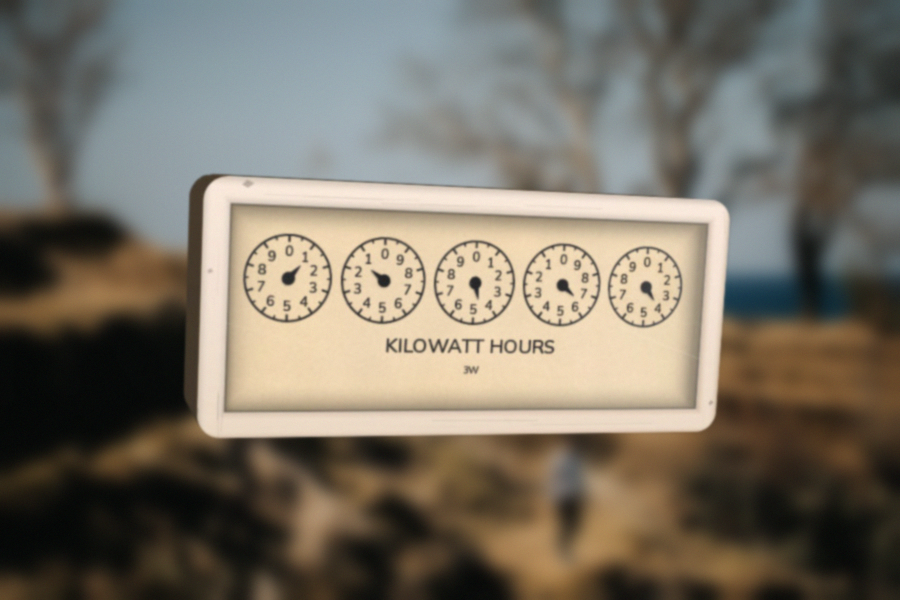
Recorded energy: 11464 kWh
